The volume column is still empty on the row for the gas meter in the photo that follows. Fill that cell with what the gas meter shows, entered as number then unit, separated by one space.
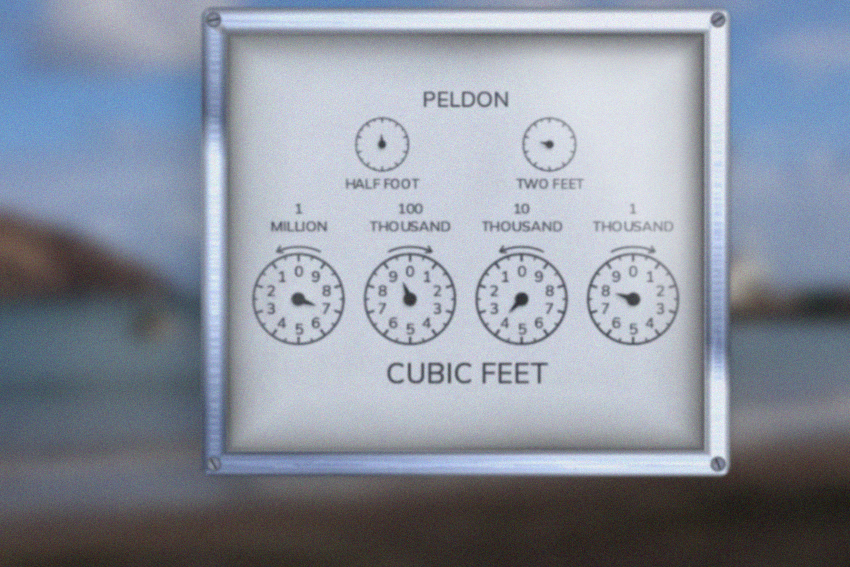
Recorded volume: 693800 ft³
